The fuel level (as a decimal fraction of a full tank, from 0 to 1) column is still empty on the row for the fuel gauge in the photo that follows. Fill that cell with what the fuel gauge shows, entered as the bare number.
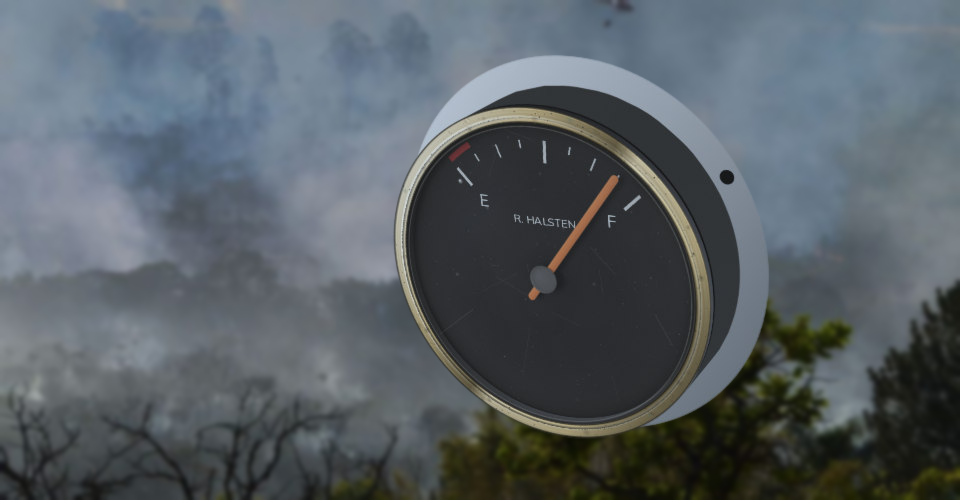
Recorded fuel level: 0.875
